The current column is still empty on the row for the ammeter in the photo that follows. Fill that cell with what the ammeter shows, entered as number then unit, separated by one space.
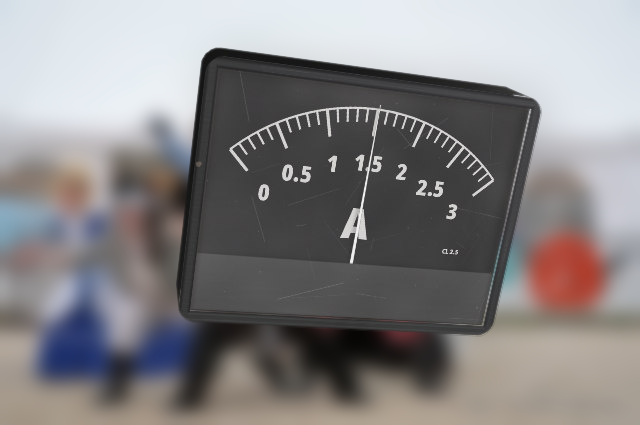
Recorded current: 1.5 A
